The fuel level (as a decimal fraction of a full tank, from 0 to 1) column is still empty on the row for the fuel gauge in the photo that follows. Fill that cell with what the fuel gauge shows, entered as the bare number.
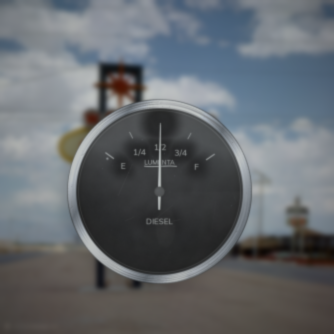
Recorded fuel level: 0.5
